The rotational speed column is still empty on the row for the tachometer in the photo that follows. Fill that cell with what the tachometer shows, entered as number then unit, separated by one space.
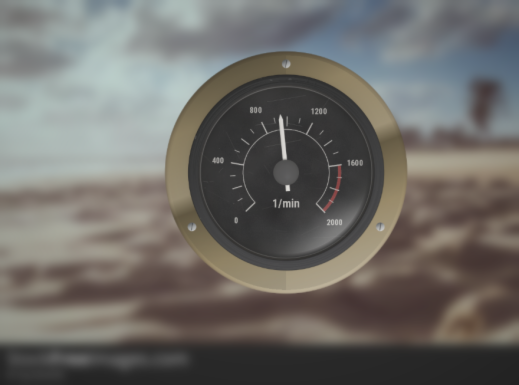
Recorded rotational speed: 950 rpm
